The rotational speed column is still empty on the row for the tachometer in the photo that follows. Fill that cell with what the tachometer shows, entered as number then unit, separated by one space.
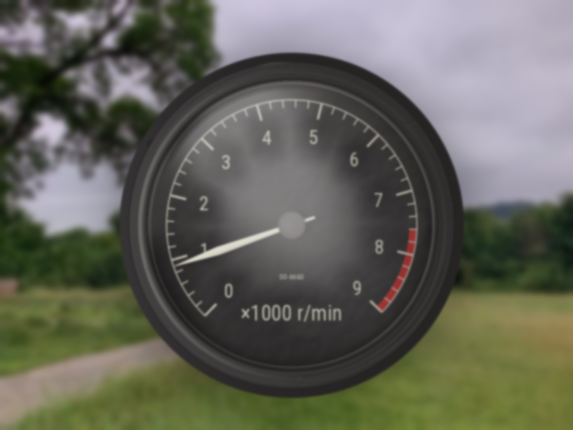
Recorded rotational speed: 900 rpm
